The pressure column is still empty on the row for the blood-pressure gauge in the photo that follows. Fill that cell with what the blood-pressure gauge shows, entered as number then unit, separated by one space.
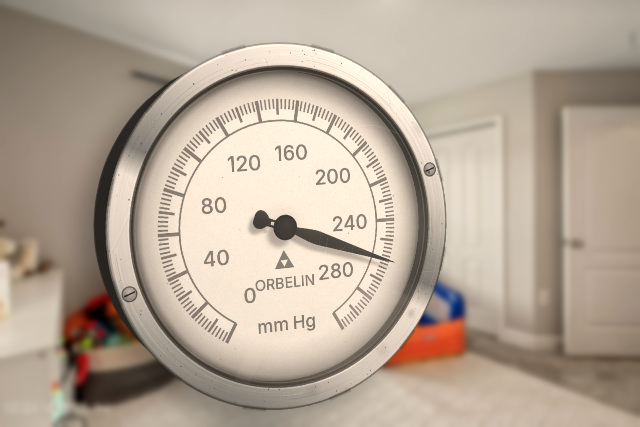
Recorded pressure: 260 mmHg
